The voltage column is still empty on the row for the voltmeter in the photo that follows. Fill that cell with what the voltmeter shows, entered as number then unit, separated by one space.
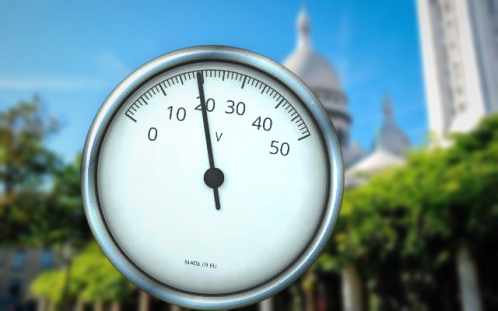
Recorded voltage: 19 V
